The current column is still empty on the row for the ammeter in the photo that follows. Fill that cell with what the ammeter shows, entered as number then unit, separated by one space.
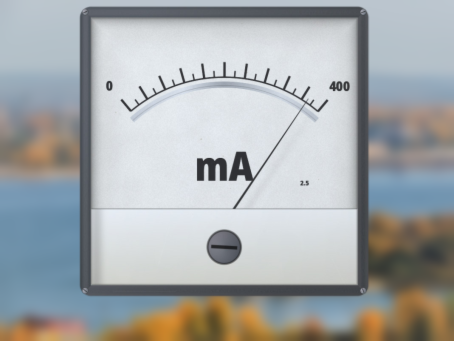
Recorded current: 370 mA
